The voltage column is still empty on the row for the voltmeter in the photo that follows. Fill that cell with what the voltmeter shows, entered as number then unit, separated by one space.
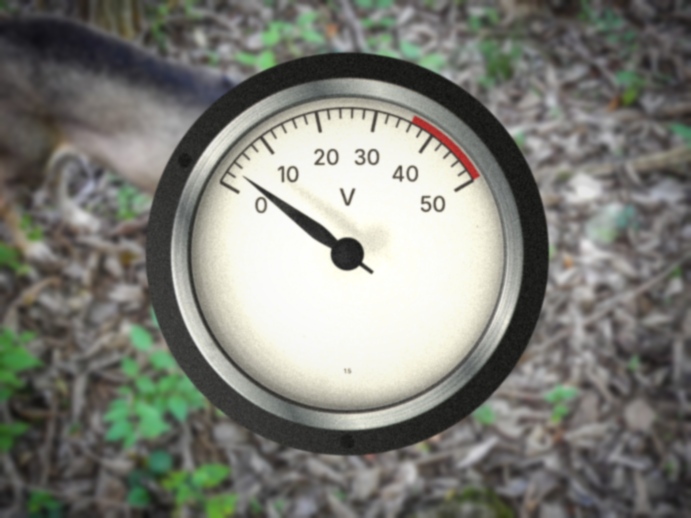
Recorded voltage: 3 V
